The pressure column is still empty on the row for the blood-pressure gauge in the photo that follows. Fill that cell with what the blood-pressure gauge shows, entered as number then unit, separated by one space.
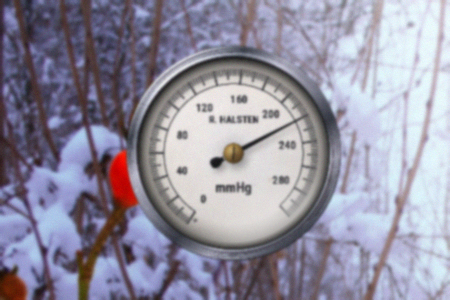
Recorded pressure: 220 mmHg
